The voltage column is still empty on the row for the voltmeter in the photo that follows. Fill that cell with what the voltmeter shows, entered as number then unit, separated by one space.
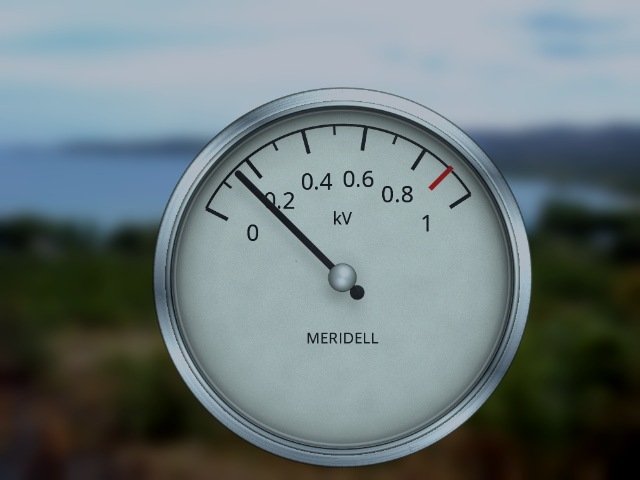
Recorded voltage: 0.15 kV
